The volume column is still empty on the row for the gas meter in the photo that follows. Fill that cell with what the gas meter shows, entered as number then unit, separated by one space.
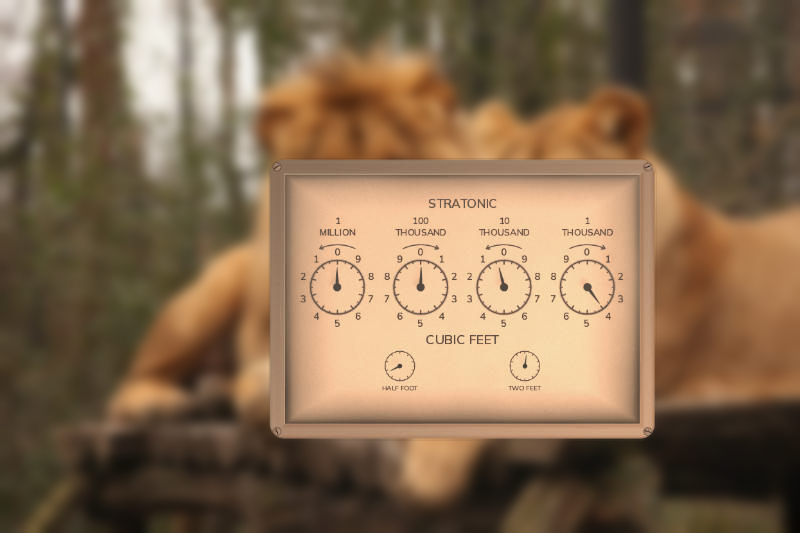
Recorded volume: 400 ft³
